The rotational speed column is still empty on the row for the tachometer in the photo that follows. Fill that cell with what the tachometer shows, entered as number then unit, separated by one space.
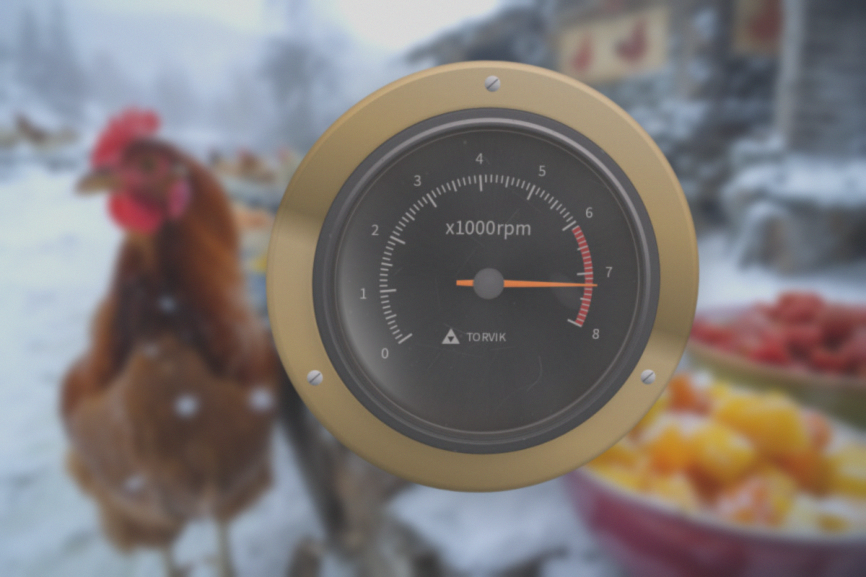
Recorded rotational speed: 7200 rpm
